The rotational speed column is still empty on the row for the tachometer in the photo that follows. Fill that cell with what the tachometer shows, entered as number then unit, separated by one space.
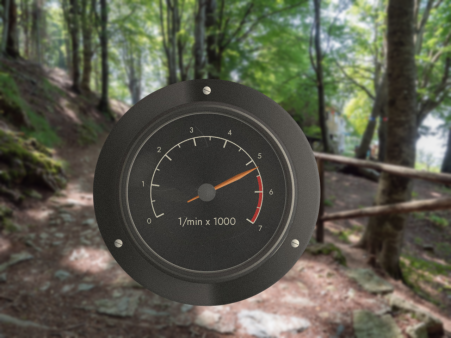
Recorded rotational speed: 5250 rpm
